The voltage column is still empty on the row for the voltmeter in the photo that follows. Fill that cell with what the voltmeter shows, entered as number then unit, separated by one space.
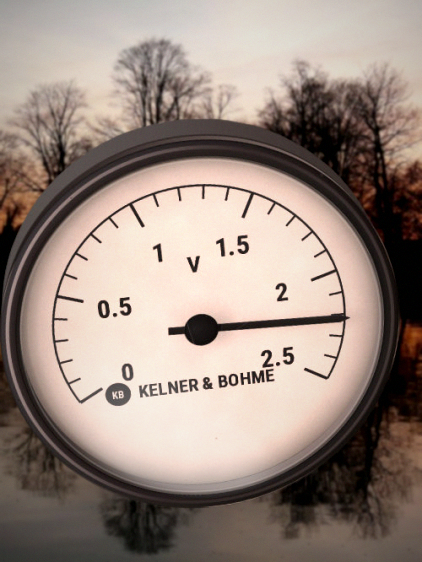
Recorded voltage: 2.2 V
